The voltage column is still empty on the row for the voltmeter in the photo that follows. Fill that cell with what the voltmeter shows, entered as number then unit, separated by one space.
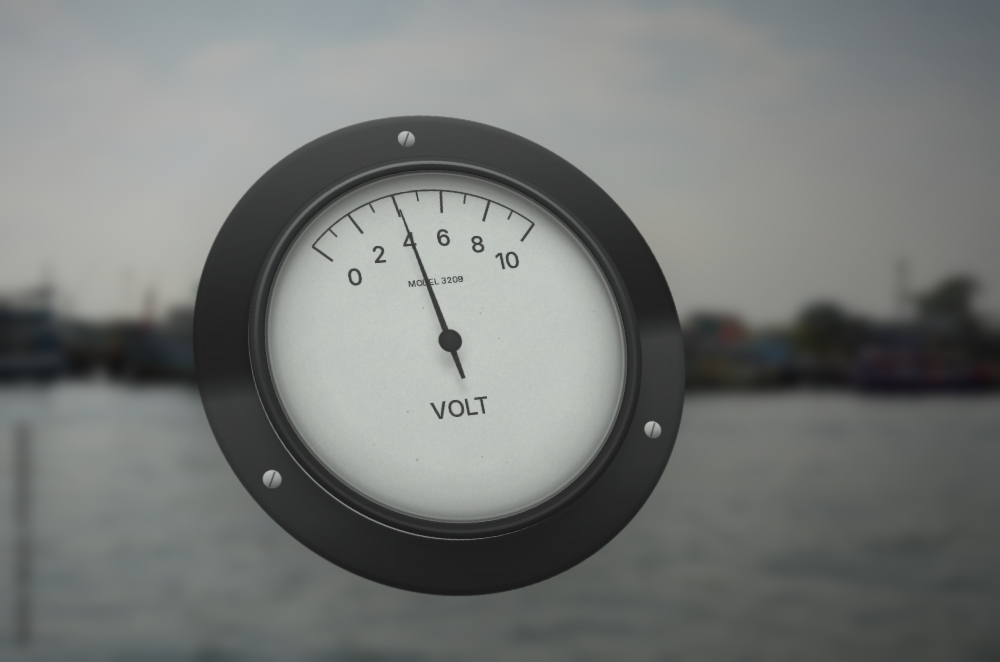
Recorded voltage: 4 V
